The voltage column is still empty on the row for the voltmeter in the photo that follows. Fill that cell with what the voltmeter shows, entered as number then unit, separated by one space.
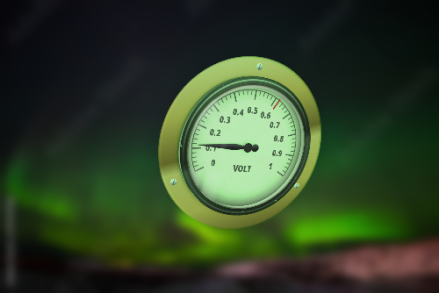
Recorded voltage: 0.12 V
